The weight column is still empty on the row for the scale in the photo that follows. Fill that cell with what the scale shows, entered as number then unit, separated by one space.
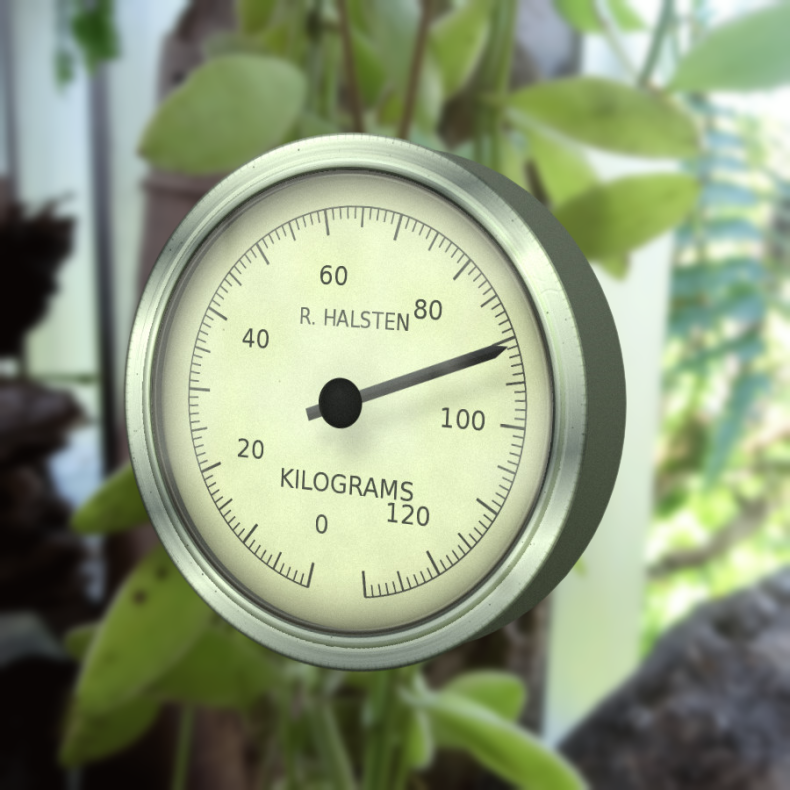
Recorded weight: 91 kg
